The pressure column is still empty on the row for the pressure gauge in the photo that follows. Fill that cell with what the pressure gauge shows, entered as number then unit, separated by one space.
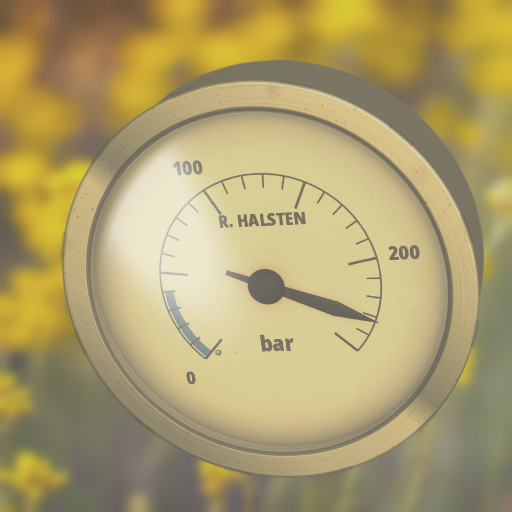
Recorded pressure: 230 bar
